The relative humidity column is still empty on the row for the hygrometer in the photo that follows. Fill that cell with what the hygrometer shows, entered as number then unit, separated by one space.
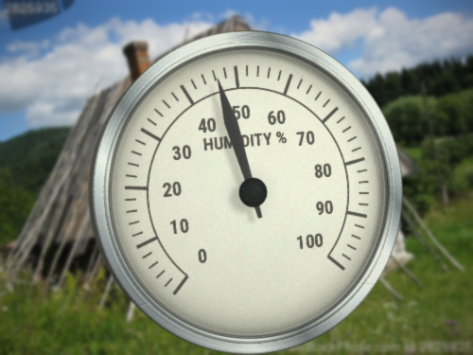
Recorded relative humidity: 46 %
